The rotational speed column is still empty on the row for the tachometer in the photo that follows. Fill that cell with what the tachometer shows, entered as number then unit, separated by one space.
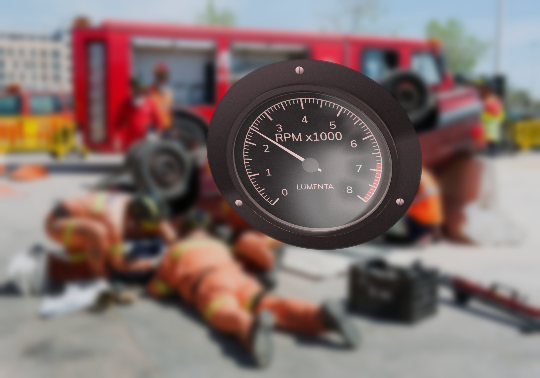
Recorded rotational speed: 2500 rpm
